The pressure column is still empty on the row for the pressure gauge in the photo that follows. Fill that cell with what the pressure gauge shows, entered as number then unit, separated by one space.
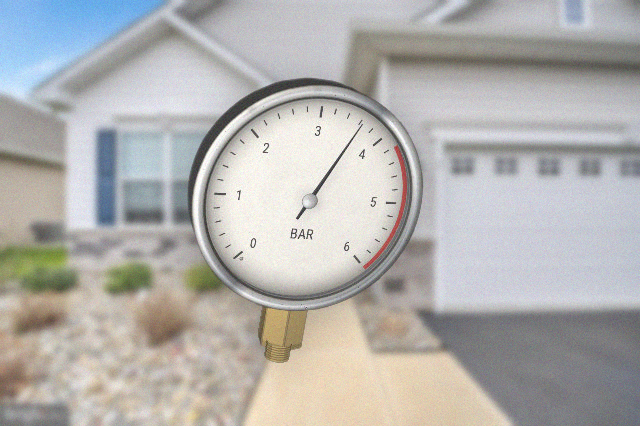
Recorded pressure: 3.6 bar
